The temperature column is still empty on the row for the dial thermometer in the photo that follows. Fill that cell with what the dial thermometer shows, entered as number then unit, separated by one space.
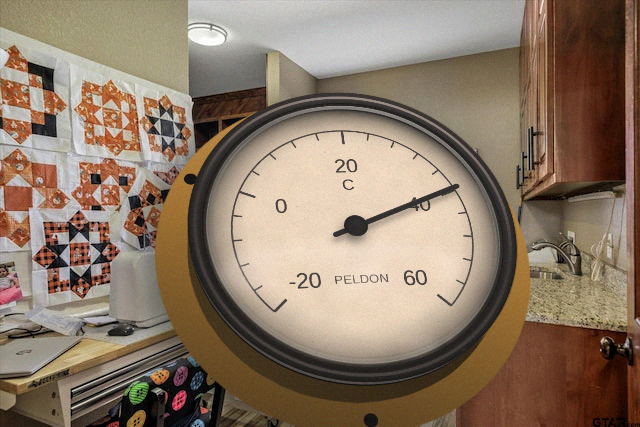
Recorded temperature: 40 °C
